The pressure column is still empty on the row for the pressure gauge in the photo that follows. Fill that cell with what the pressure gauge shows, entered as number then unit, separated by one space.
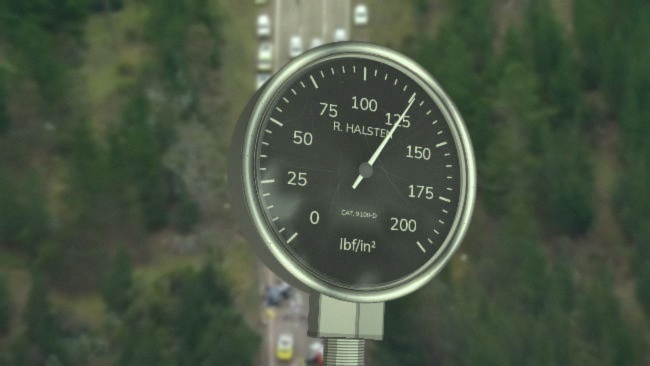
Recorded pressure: 125 psi
